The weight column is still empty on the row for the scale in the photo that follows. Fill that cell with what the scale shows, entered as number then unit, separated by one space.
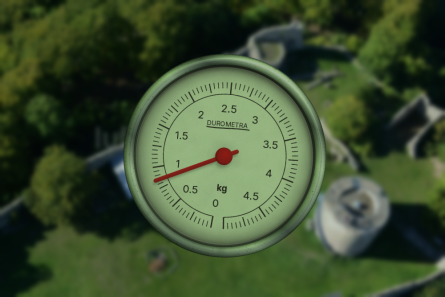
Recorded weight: 0.85 kg
